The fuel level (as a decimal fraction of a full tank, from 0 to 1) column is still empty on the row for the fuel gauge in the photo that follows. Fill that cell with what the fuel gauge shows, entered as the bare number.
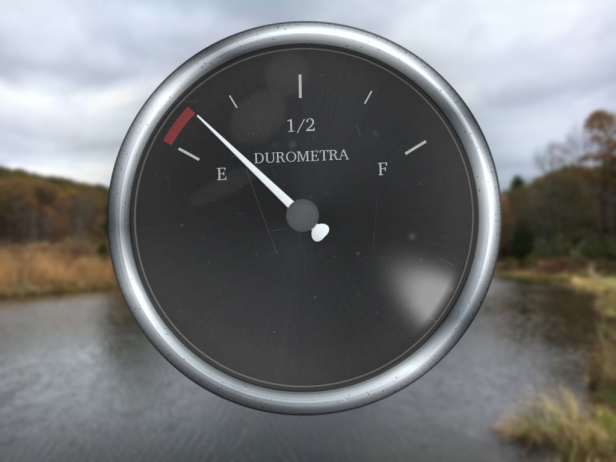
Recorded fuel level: 0.125
